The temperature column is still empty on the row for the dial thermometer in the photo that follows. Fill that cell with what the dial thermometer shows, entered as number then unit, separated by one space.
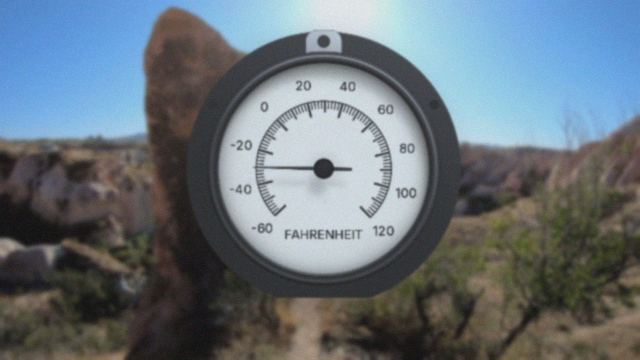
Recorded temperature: -30 °F
